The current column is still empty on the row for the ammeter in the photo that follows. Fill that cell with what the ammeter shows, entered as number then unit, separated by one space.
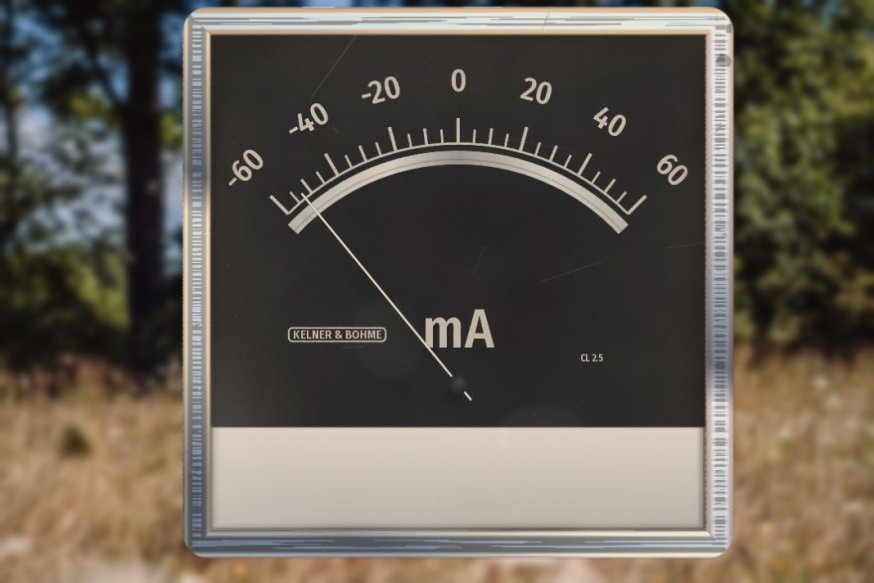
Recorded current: -52.5 mA
